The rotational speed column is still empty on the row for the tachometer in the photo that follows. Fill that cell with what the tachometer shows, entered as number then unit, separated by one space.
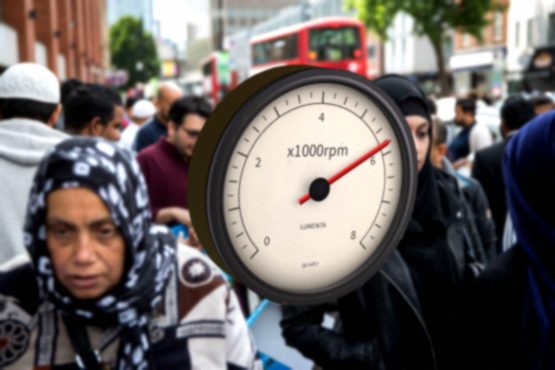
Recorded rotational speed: 5750 rpm
